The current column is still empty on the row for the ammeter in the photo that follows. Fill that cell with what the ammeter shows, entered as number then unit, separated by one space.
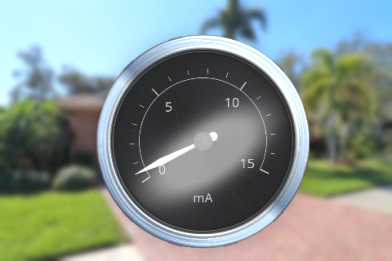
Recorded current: 0.5 mA
